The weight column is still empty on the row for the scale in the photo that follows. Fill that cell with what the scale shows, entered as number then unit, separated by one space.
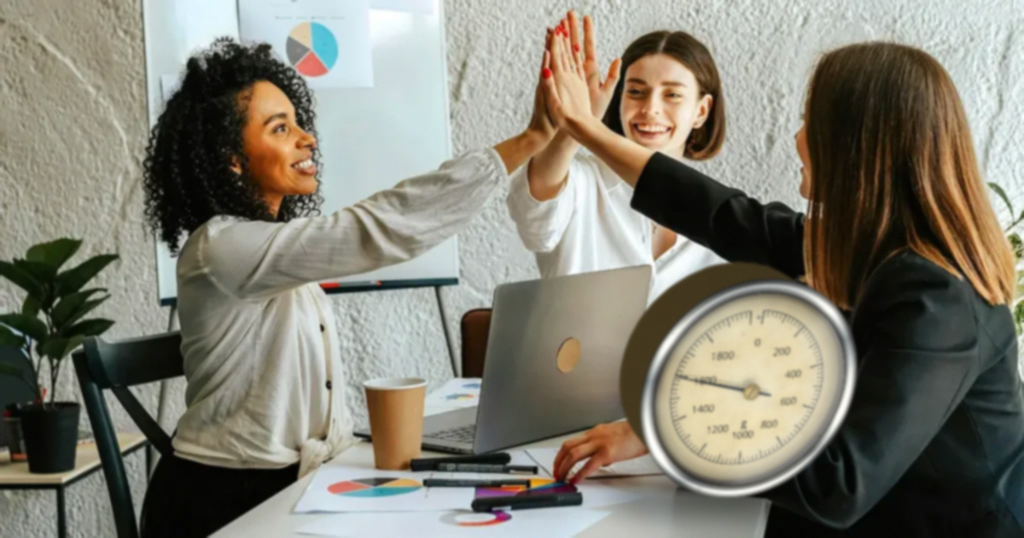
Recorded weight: 1600 g
